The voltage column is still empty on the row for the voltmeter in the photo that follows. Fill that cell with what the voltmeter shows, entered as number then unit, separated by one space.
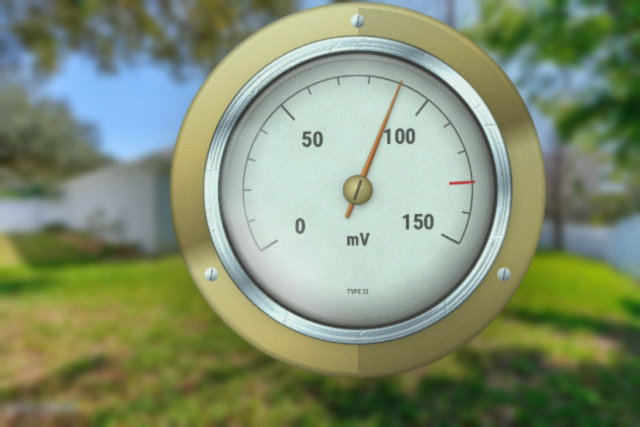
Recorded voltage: 90 mV
